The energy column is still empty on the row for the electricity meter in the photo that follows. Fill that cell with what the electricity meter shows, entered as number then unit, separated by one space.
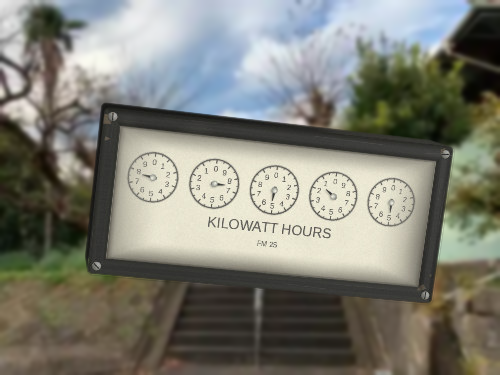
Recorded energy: 77515 kWh
